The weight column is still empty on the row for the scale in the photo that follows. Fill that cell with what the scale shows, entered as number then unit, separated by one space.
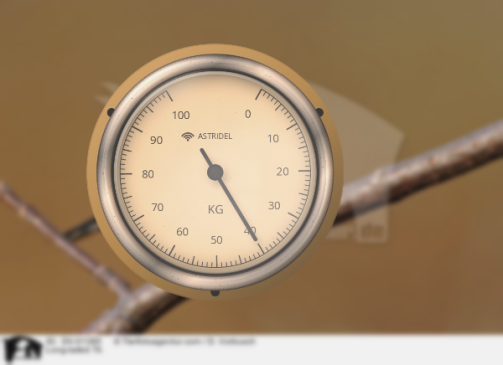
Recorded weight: 40 kg
